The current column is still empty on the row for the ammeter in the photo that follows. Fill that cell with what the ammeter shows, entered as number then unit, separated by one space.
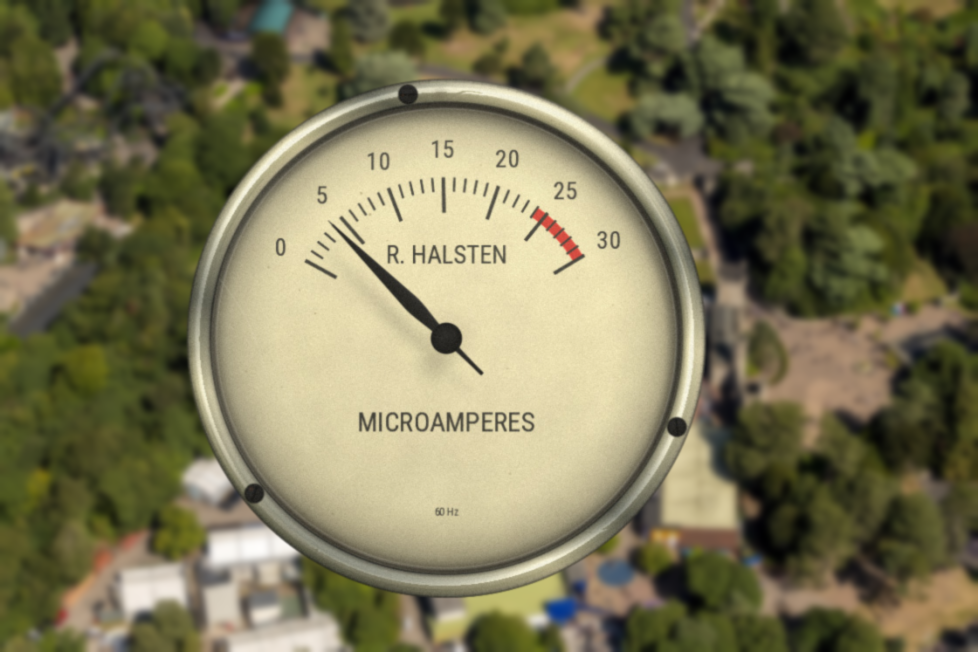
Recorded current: 4 µA
